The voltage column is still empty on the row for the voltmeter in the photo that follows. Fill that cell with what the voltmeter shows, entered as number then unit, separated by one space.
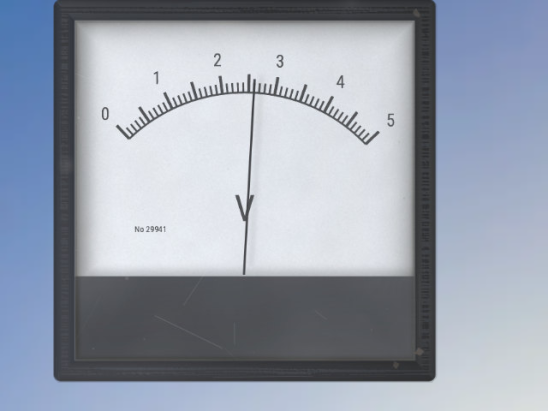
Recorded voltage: 2.6 V
